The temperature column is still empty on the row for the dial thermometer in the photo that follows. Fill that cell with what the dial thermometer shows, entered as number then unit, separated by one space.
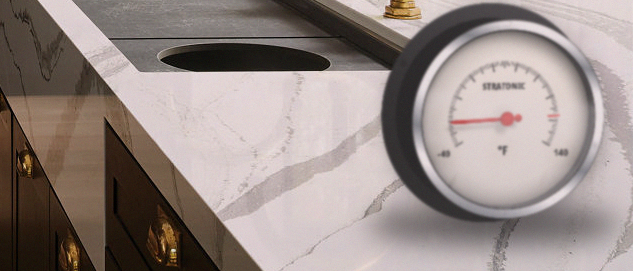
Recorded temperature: -20 °F
